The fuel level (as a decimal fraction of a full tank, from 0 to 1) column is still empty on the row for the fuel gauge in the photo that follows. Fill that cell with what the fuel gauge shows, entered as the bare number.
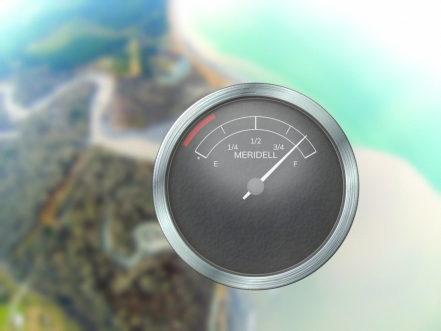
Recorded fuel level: 0.875
